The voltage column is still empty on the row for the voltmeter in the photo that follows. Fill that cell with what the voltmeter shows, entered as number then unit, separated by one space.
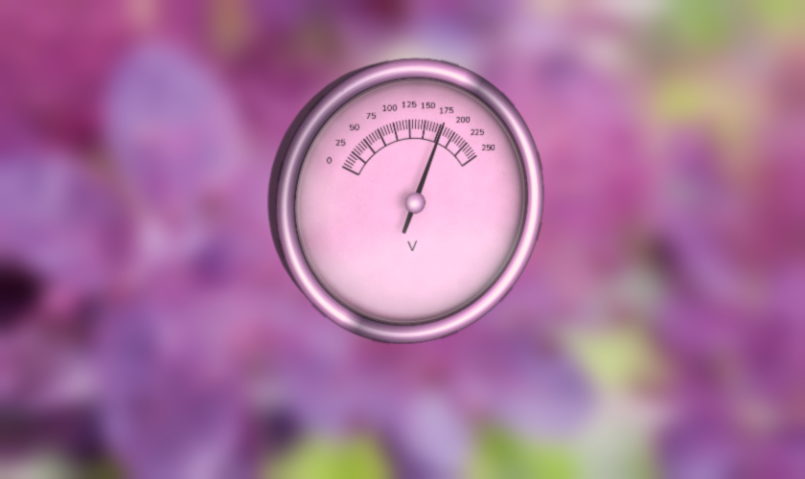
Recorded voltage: 175 V
